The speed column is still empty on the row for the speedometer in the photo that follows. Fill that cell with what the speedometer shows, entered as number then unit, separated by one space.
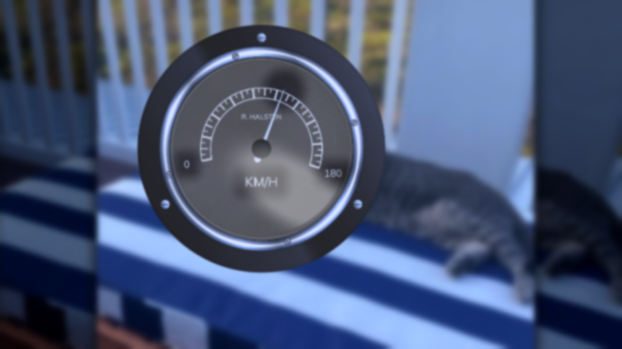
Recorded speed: 105 km/h
